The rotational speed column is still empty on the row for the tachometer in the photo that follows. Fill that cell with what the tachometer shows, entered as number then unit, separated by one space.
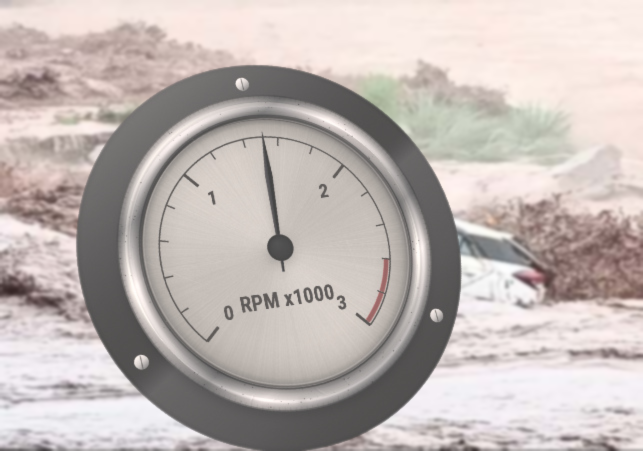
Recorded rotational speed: 1500 rpm
